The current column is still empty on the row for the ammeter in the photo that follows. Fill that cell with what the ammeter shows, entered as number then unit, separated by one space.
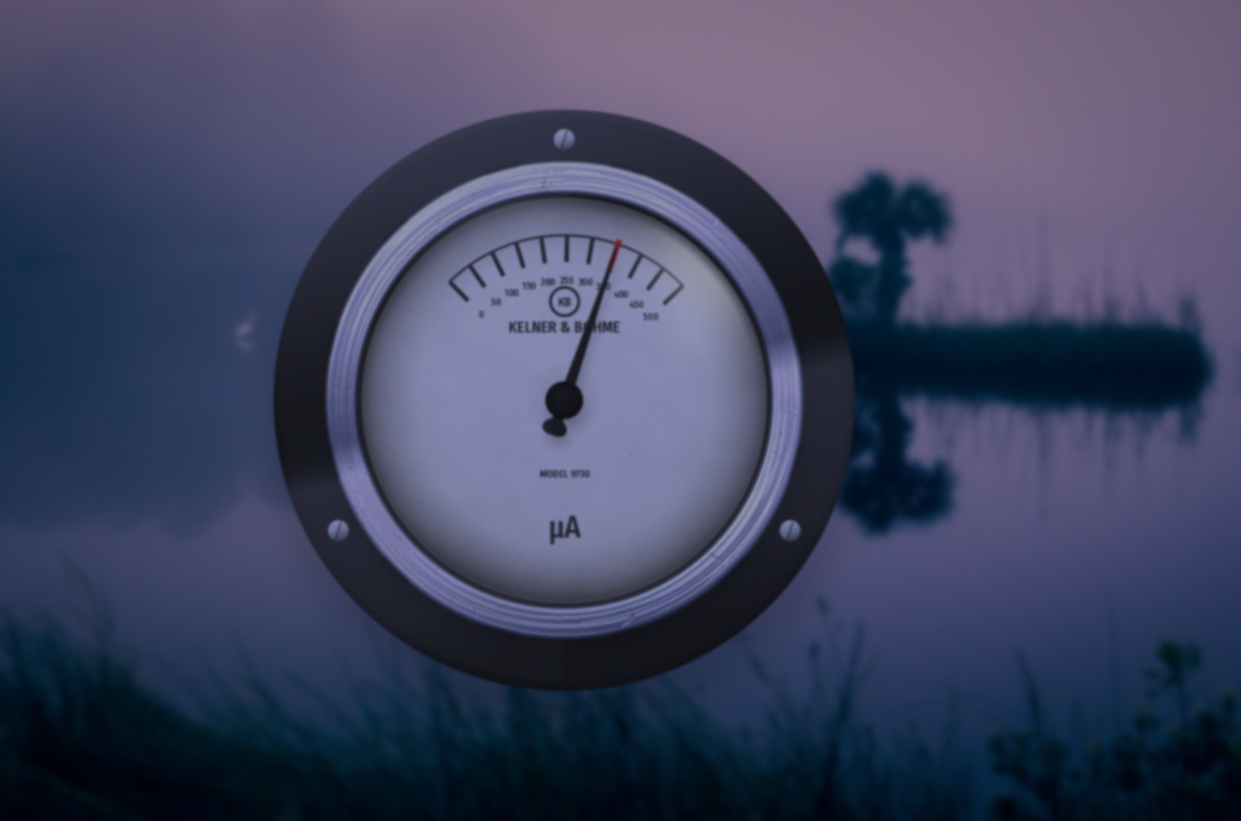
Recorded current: 350 µA
